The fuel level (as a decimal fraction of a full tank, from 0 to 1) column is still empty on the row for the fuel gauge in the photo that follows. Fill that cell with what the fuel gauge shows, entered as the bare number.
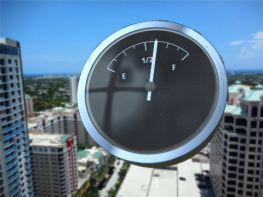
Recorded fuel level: 0.625
